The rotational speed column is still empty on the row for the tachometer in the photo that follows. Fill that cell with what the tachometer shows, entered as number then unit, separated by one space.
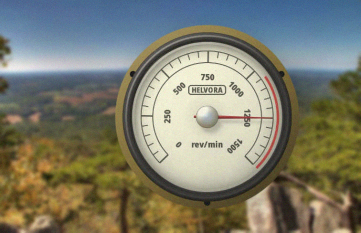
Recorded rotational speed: 1250 rpm
